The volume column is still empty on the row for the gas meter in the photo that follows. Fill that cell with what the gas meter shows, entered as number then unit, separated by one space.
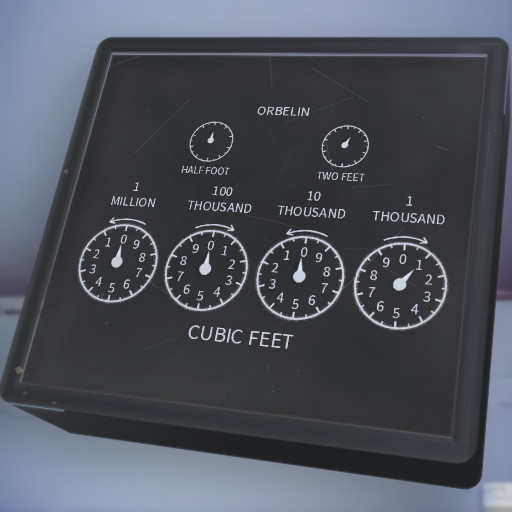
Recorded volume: 100 ft³
